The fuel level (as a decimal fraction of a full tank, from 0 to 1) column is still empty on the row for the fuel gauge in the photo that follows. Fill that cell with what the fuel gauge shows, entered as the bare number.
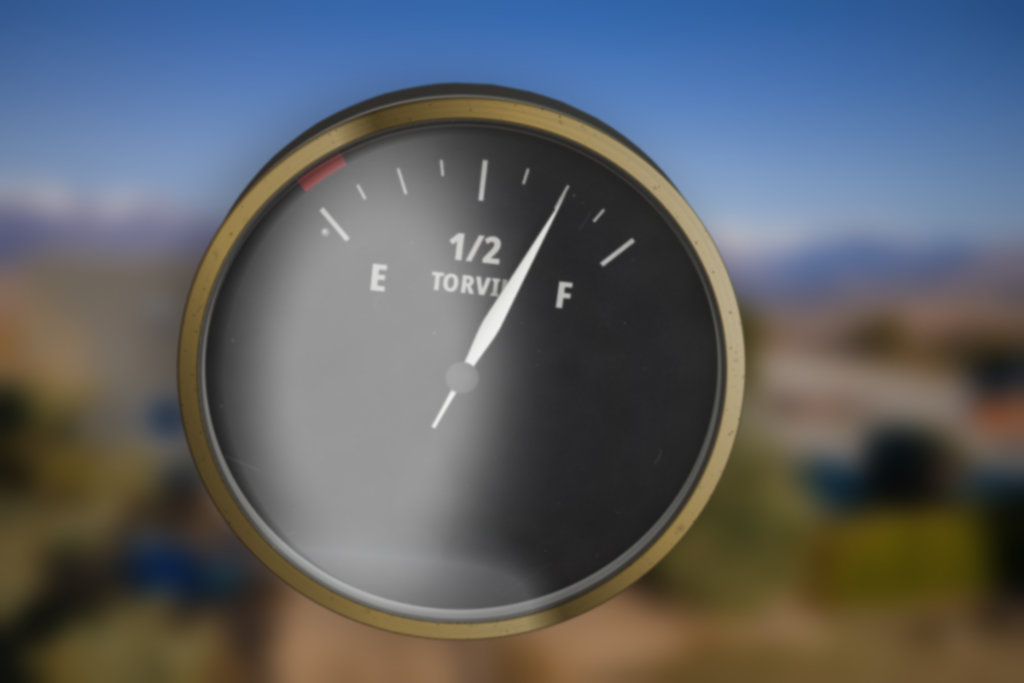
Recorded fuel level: 0.75
